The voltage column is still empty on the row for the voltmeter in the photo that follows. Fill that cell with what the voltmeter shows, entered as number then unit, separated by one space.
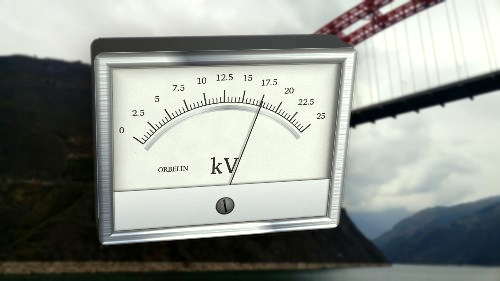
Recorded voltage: 17.5 kV
